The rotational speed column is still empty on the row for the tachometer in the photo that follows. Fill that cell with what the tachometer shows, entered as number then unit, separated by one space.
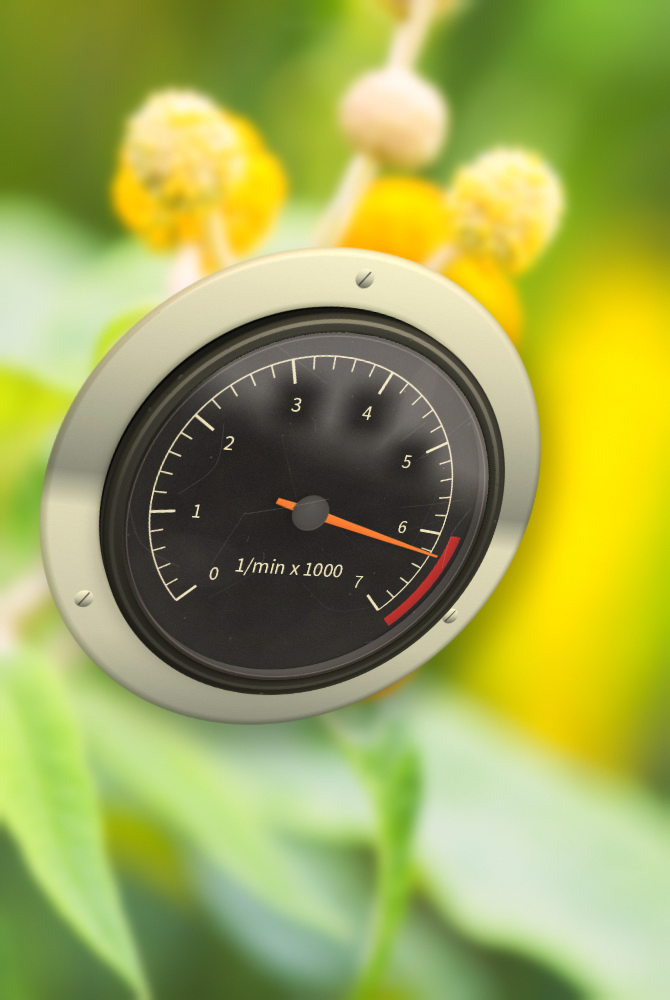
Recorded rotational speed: 6200 rpm
